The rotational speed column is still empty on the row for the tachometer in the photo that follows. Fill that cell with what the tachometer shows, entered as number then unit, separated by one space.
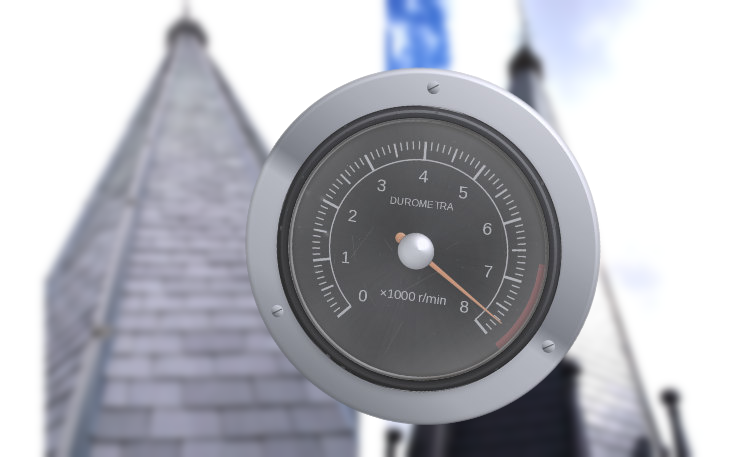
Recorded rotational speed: 7700 rpm
